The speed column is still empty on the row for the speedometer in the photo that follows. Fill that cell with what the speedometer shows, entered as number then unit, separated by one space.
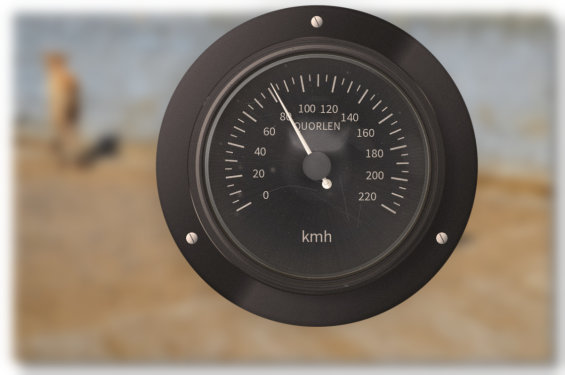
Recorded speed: 82.5 km/h
